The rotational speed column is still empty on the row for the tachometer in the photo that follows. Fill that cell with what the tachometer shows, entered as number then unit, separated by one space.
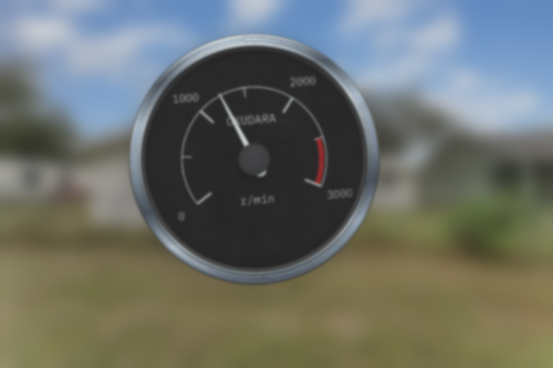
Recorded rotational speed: 1250 rpm
